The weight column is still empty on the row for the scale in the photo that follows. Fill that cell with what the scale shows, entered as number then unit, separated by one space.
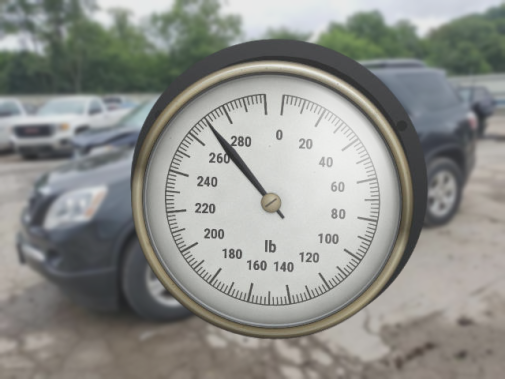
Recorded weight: 270 lb
